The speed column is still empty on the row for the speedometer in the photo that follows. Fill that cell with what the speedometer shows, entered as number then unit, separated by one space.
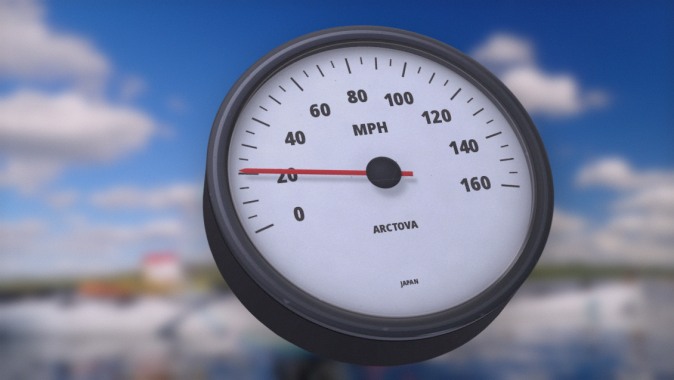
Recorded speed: 20 mph
